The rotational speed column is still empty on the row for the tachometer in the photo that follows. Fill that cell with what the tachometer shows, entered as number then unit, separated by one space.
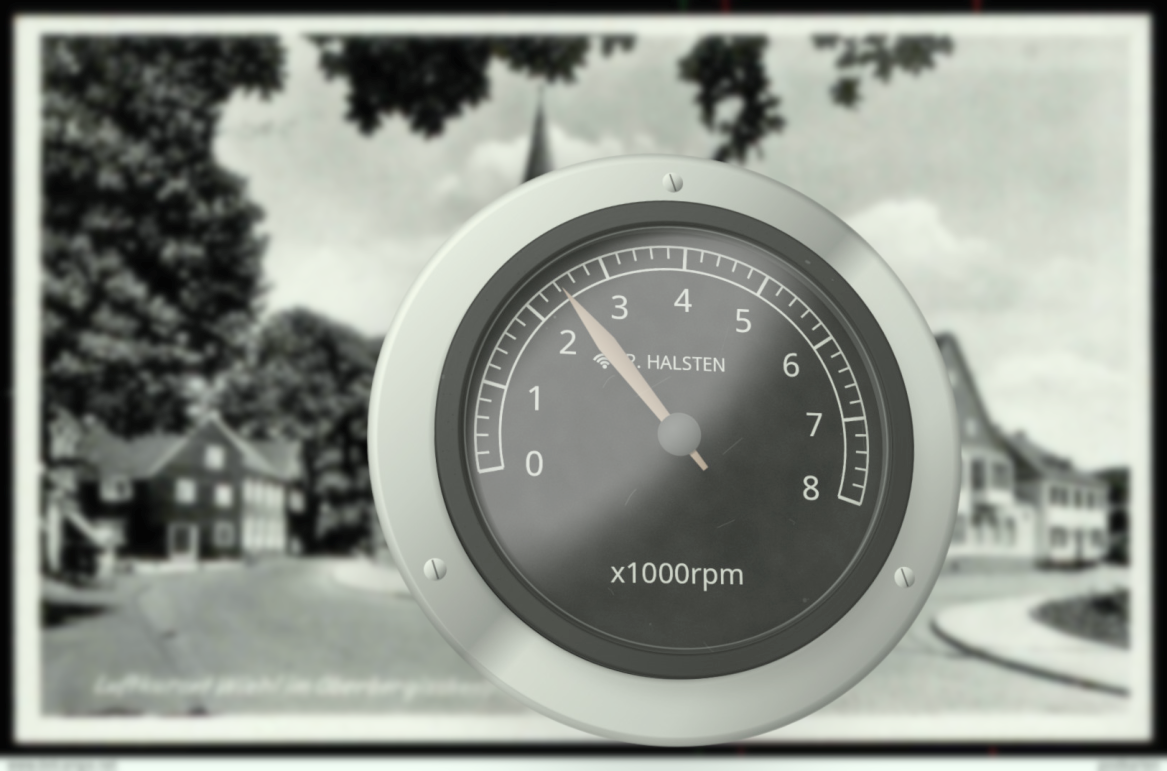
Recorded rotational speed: 2400 rpm
